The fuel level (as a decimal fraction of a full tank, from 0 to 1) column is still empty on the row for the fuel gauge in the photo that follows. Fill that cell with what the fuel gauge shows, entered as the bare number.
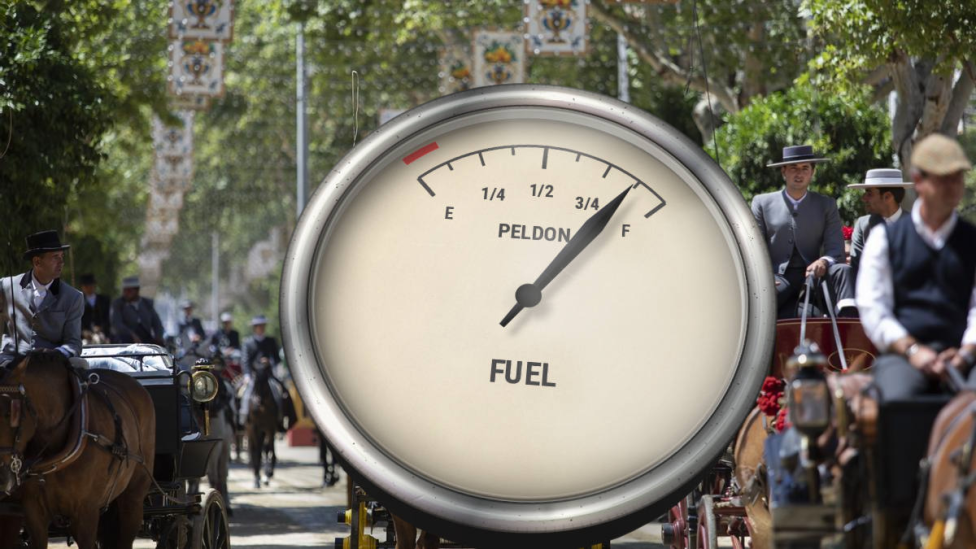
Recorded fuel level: 0.875
